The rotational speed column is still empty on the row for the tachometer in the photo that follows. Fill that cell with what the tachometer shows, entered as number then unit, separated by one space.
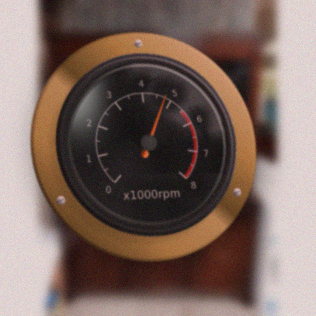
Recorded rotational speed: 4750 rpm
